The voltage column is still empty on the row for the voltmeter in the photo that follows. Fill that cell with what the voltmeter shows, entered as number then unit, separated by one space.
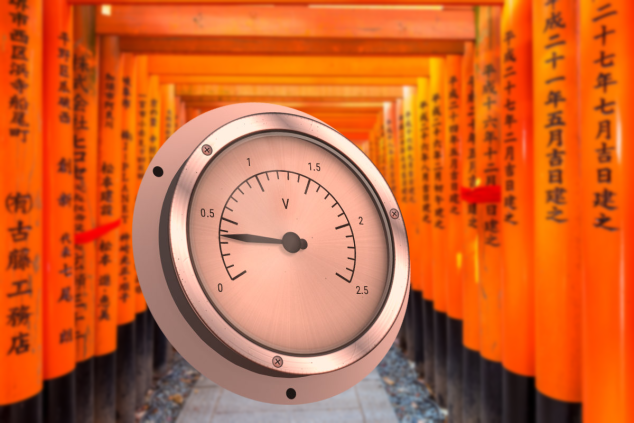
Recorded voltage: 0.35 V
